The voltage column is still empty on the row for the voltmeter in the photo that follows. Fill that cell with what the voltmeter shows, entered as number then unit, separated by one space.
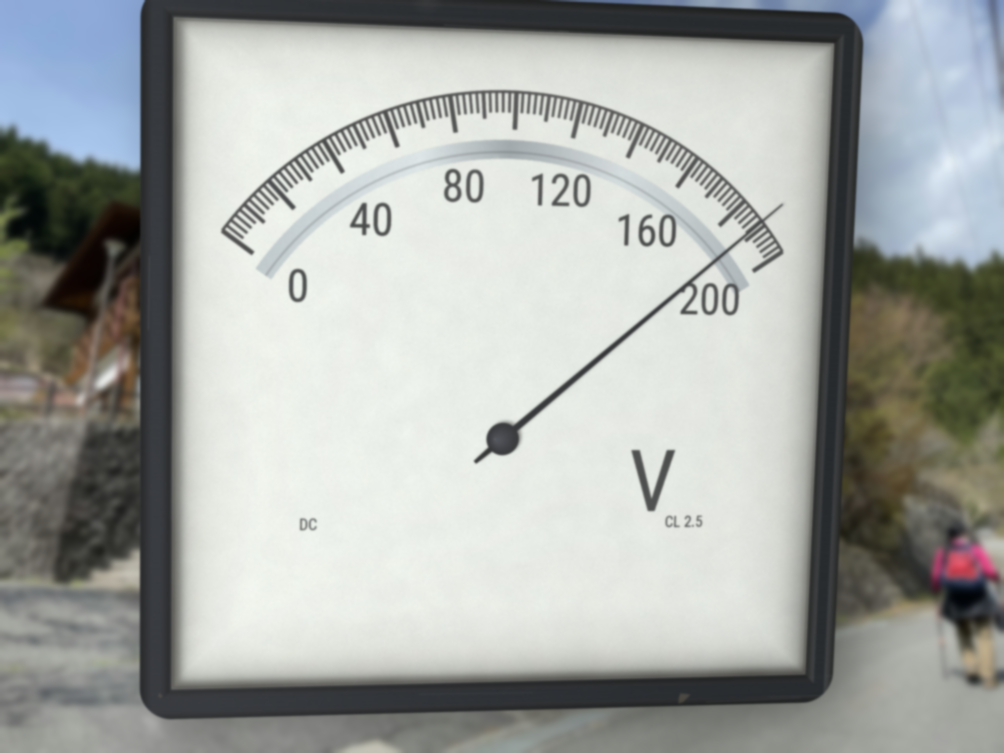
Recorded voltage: 188 V
